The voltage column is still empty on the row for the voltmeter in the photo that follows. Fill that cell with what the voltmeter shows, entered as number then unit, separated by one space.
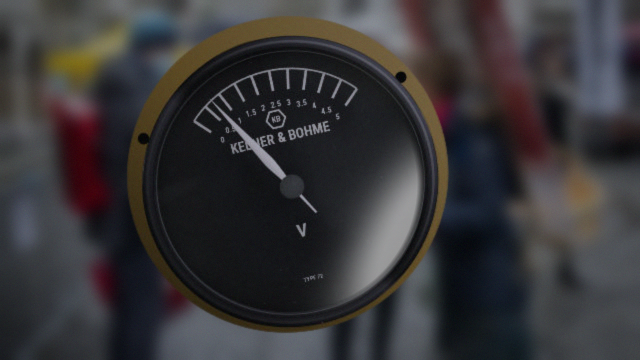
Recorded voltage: 0.75 V
